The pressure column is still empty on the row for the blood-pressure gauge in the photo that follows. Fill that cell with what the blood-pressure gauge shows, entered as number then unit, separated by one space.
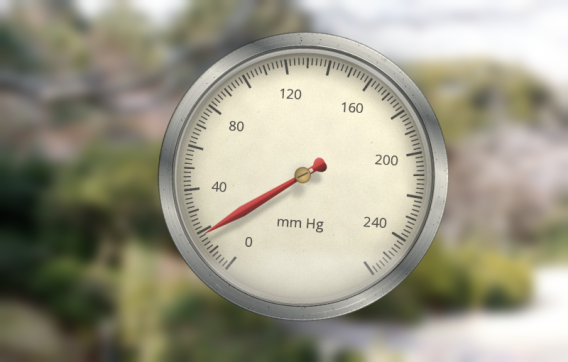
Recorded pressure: 18 mmHg
